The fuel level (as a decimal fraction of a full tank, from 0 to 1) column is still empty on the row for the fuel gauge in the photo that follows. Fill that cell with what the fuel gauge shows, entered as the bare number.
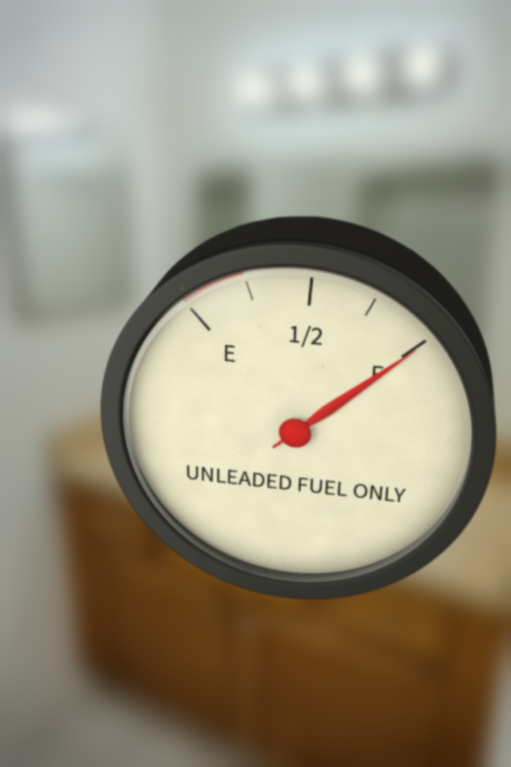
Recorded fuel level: 1
